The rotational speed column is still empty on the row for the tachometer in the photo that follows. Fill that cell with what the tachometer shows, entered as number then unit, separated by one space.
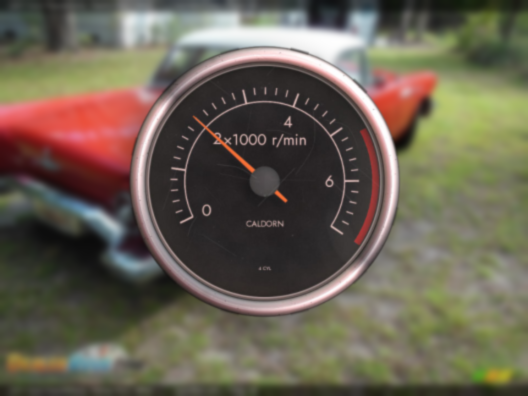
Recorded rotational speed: 2000 rpm
